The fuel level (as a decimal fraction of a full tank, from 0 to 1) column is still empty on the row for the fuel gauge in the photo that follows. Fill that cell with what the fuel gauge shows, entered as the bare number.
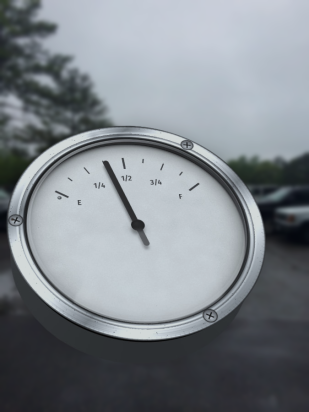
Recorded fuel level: 0.375
